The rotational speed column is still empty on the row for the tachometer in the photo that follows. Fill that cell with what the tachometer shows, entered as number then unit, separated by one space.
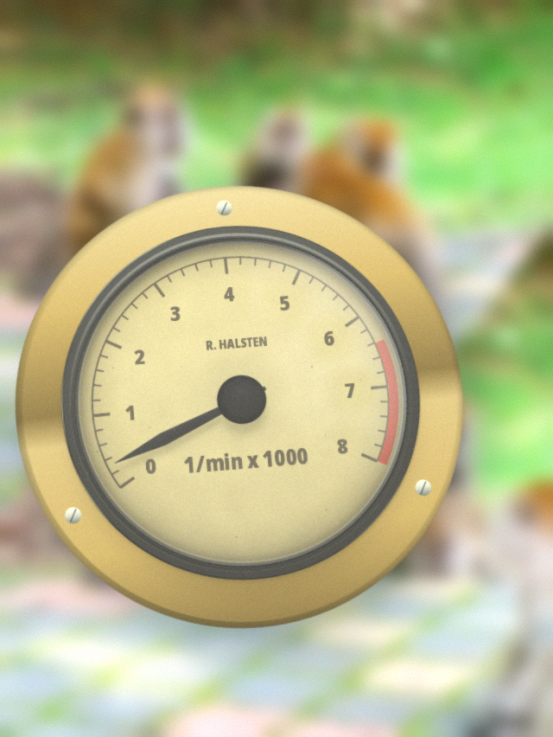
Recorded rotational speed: 300 rpm
